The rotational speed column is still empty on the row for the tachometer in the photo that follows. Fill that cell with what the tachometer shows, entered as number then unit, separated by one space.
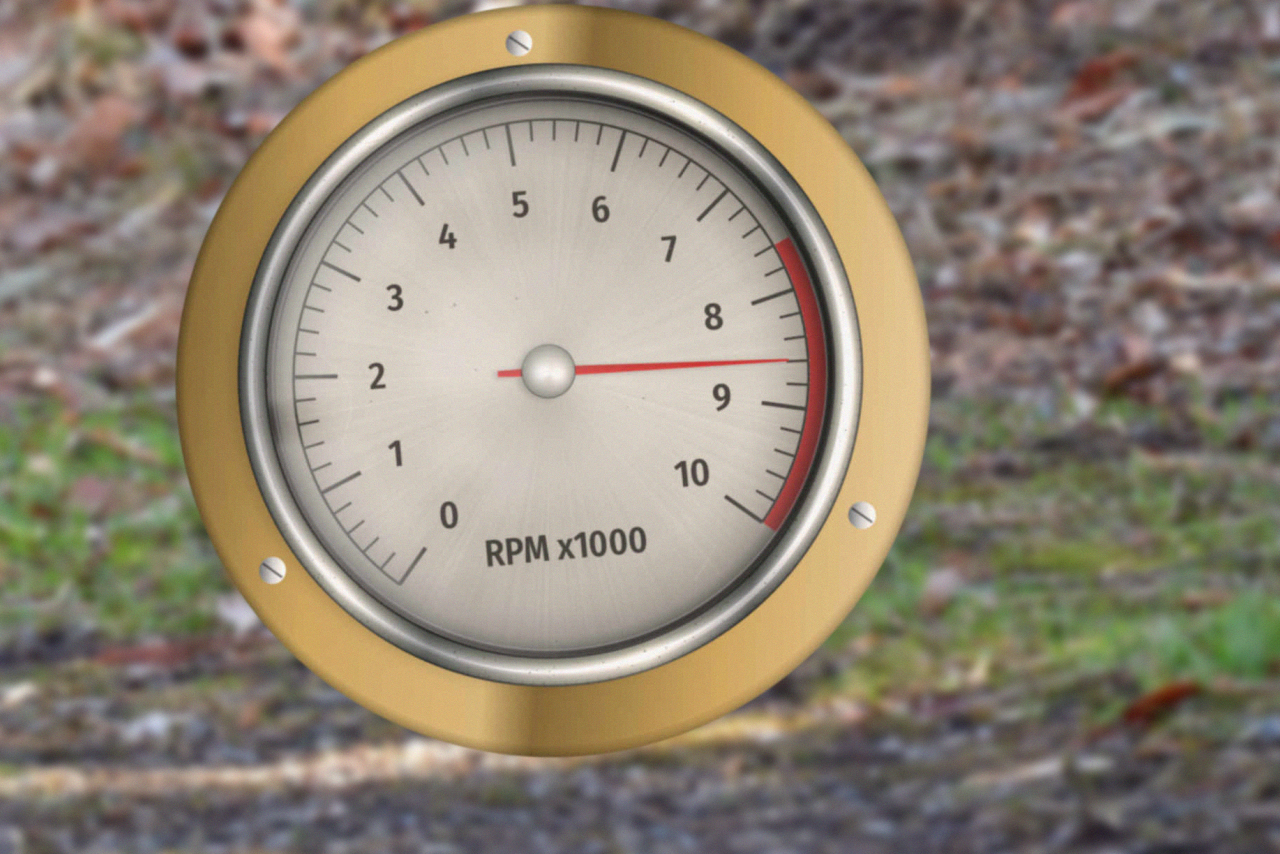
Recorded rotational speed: 8600 rpm
